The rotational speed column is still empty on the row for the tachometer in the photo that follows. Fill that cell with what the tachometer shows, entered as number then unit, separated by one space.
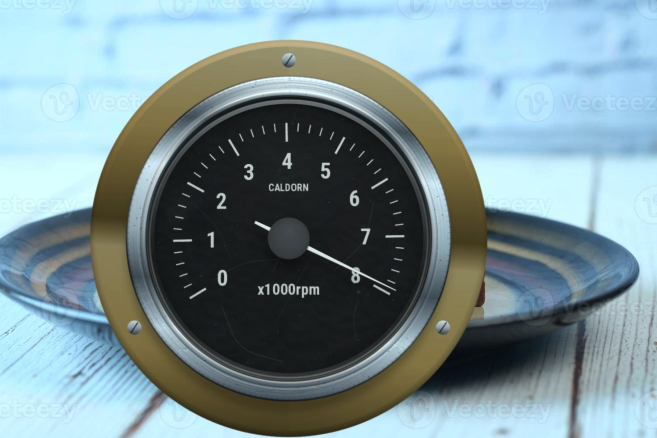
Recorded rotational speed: 7900 rpm
